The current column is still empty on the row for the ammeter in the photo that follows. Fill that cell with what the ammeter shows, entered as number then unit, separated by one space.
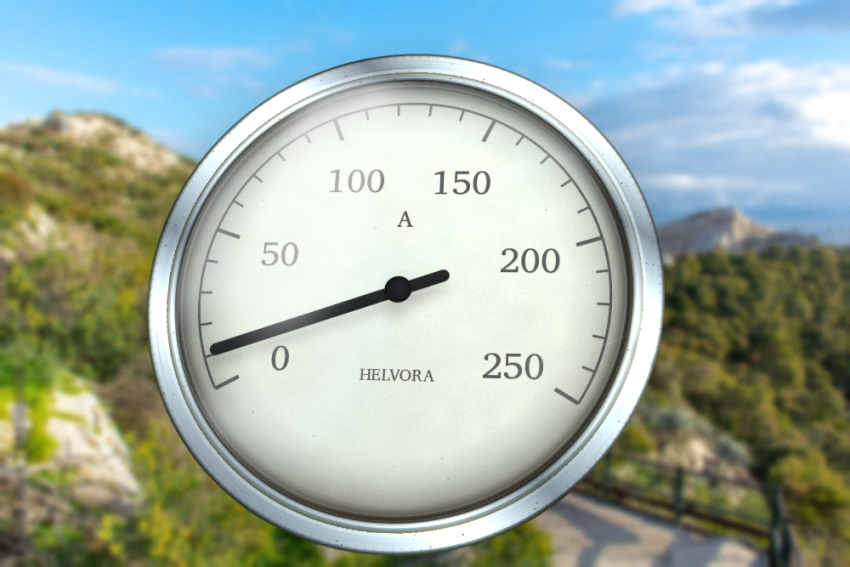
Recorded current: 10 A
